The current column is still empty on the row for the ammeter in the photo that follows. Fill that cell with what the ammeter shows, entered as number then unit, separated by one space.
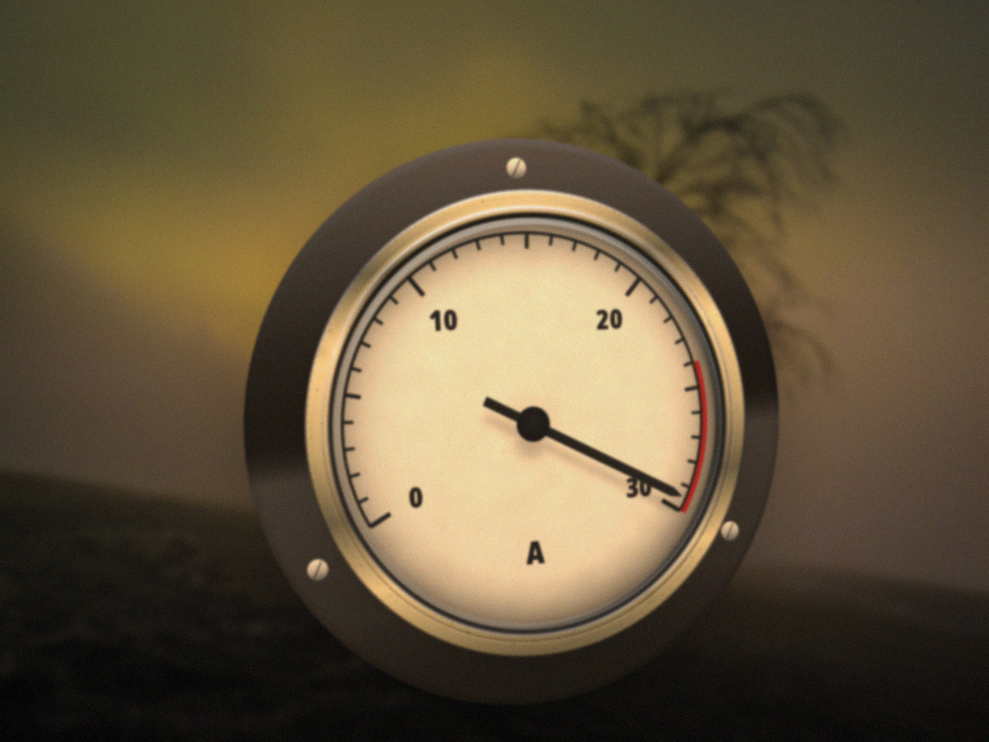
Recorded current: 29.5 A
